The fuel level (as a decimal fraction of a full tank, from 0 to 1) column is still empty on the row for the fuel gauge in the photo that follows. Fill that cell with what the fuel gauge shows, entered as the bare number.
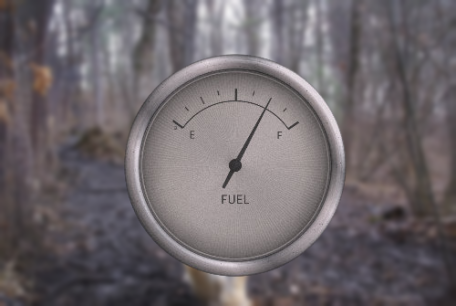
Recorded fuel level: 0.75
